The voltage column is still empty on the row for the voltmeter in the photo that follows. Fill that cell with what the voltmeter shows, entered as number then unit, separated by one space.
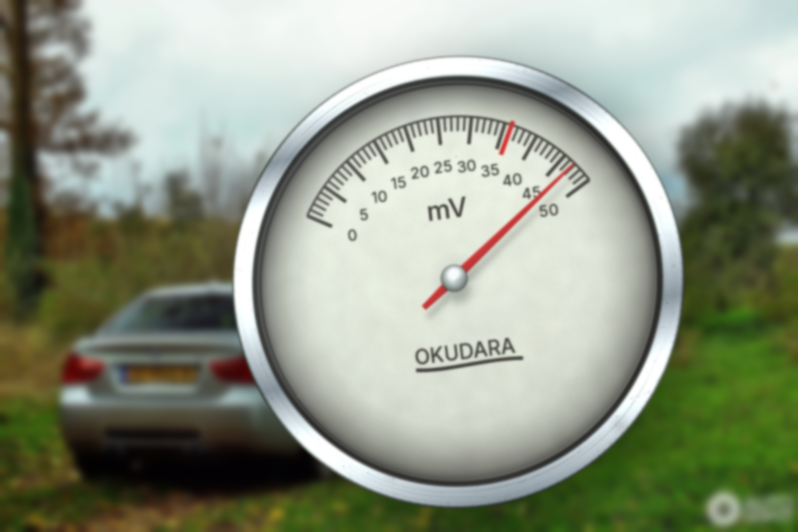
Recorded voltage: 47 mV
